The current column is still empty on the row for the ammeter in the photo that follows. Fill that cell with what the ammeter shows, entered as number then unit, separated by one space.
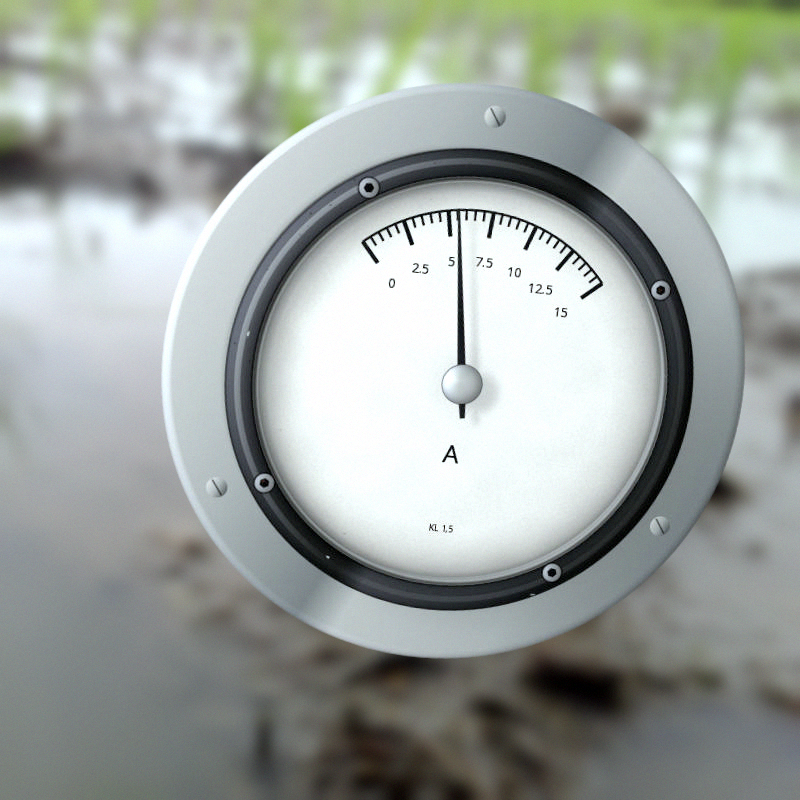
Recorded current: 5.5 A
